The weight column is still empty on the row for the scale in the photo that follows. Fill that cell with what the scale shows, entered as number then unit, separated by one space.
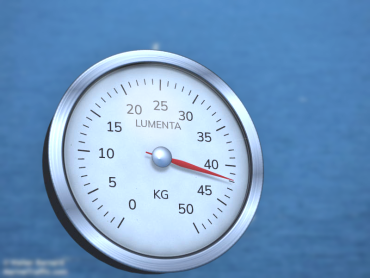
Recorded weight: 42 kg
